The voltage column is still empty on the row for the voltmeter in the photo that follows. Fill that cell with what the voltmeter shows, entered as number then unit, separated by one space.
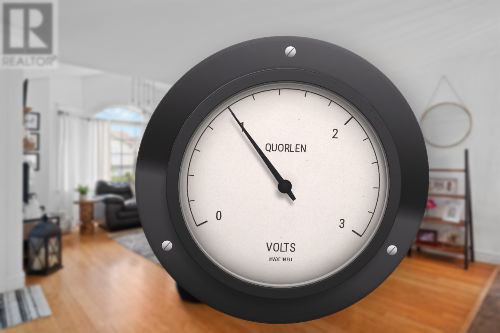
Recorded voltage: 1 V
